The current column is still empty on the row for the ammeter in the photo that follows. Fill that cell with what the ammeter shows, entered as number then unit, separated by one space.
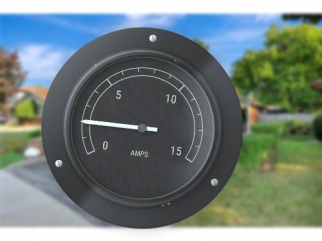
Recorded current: 2 A
